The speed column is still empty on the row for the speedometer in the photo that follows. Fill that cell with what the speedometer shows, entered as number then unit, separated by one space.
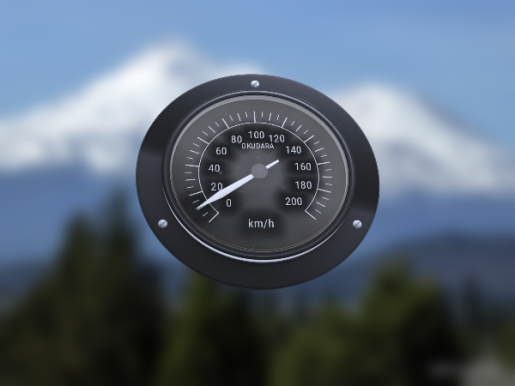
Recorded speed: 10 km/h
